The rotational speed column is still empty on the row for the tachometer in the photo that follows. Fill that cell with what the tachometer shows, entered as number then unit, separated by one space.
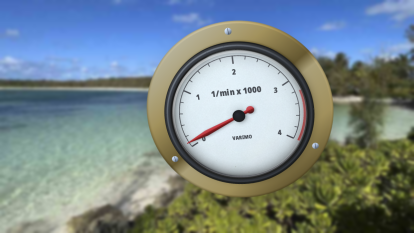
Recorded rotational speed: 100 rpm
